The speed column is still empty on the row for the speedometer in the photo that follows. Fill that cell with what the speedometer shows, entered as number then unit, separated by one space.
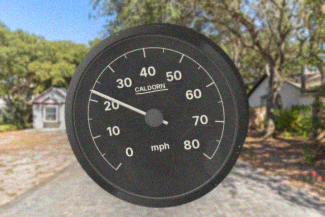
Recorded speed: 22.5 mph
